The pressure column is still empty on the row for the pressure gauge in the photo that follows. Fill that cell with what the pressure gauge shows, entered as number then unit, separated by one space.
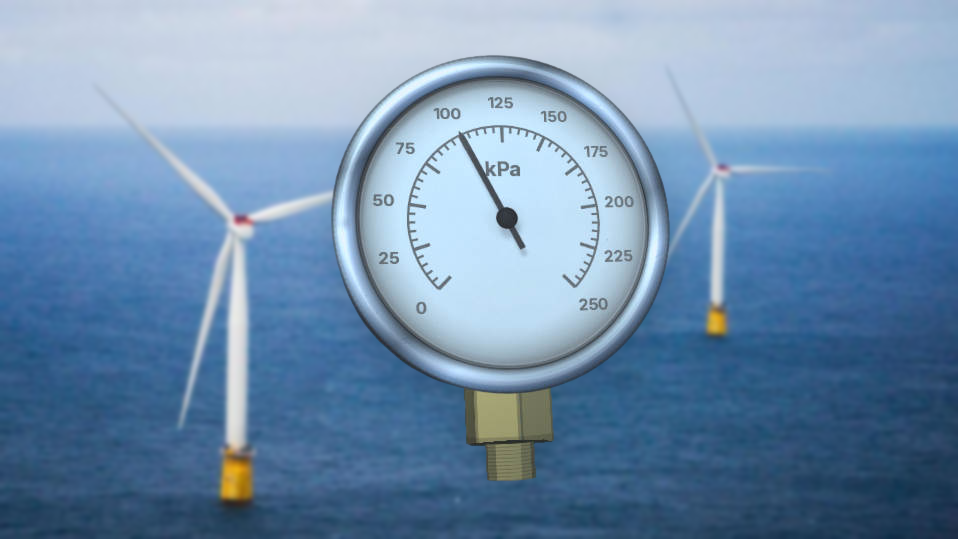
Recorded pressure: 100 kPa
